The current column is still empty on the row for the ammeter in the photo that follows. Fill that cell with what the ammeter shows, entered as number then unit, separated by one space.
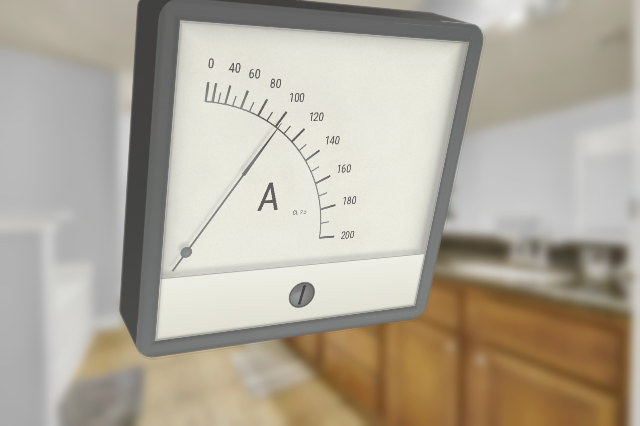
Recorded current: 100 A
